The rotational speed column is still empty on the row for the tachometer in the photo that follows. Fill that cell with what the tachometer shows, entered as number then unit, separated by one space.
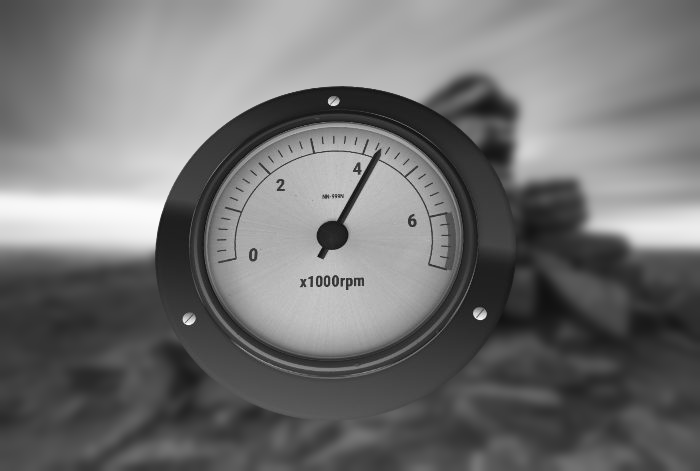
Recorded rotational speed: 4300 rpm
